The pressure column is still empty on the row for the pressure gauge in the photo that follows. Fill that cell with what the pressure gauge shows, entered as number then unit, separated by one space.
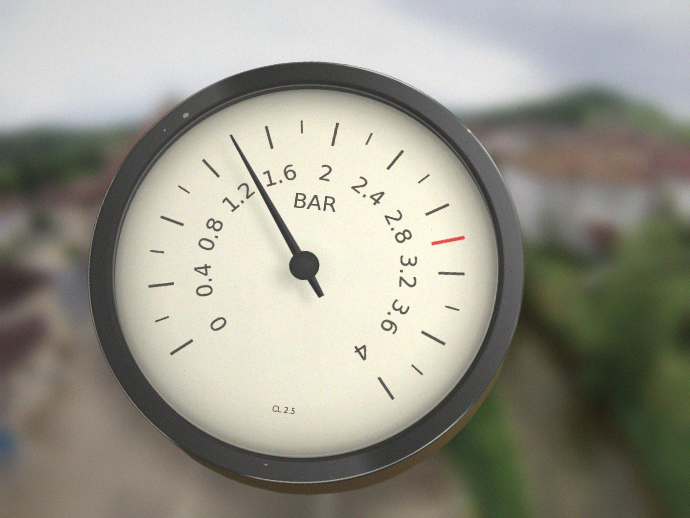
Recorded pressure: 1.4 bar
